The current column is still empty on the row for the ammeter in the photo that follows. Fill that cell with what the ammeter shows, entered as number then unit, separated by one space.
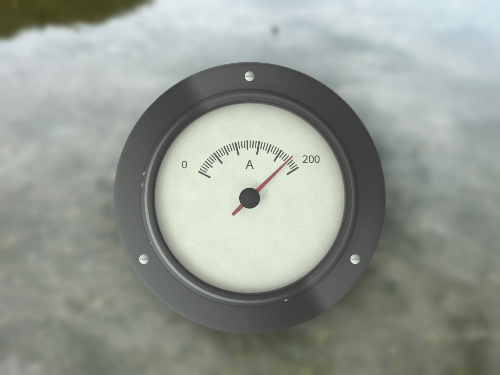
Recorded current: 180 A
